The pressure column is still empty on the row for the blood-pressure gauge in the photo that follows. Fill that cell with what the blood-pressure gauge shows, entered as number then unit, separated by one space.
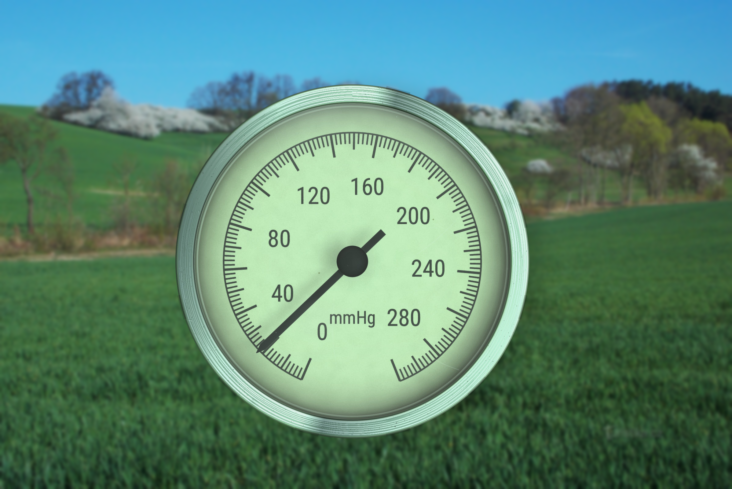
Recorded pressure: 22 mmHg
